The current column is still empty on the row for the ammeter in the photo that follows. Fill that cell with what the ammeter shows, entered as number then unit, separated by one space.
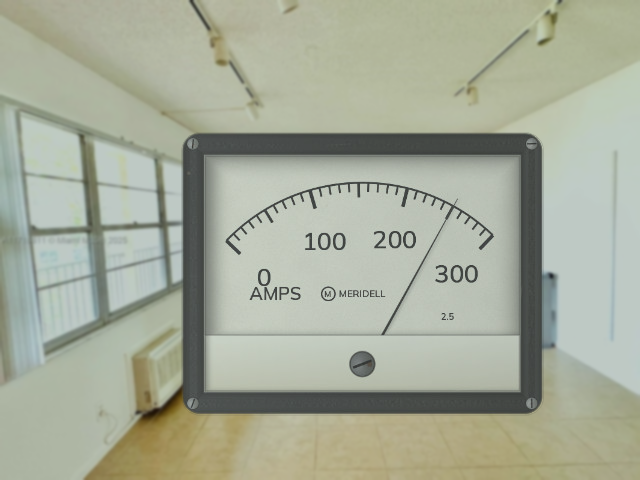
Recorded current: 250 A
